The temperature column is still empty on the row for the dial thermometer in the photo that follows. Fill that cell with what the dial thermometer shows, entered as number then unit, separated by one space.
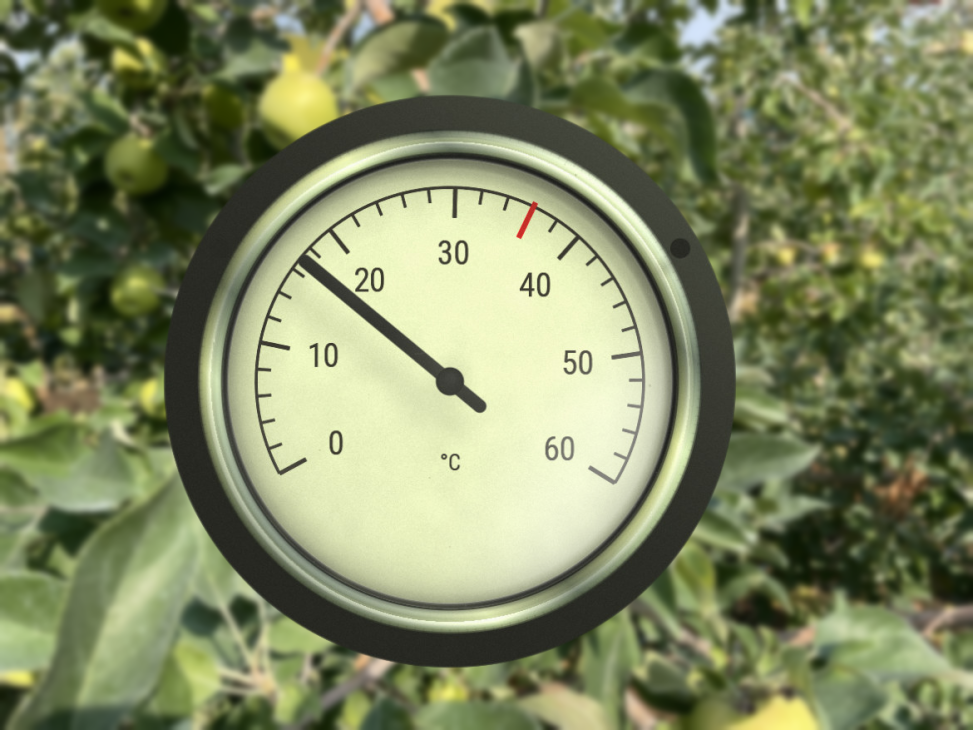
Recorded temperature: 17 °C
